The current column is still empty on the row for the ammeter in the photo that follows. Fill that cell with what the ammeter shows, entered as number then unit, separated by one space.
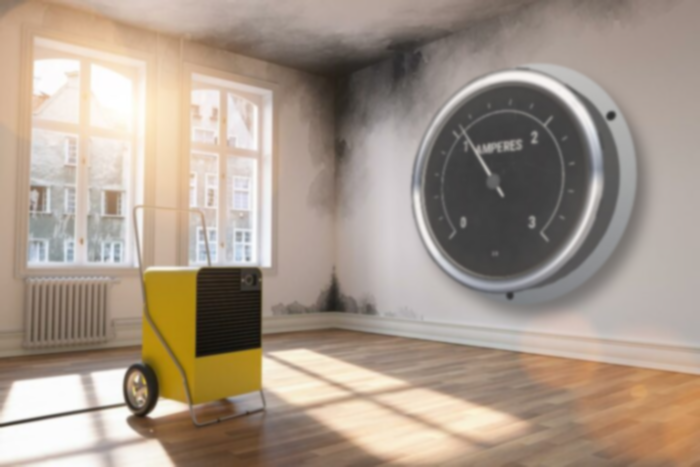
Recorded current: 1.1 A
